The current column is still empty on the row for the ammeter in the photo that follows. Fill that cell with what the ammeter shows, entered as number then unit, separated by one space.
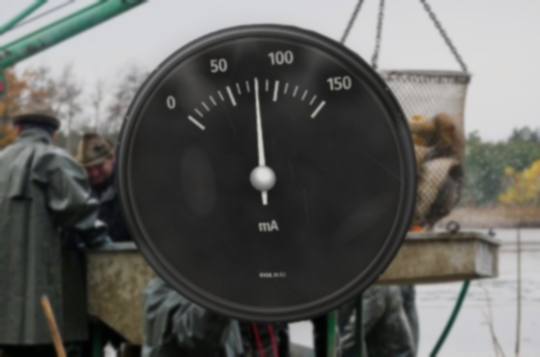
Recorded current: 80 mA
